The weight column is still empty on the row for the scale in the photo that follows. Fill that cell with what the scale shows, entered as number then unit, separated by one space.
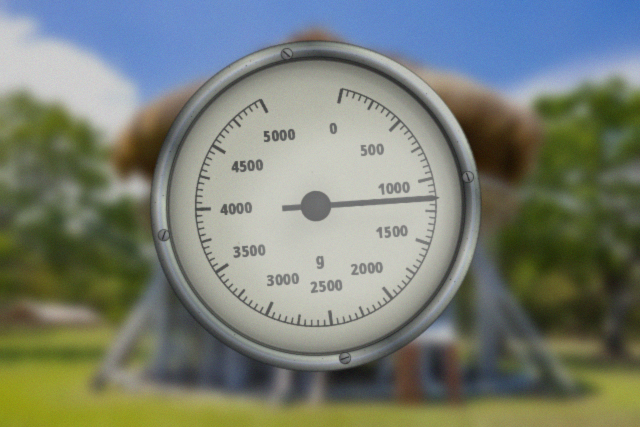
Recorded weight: 1150 g
